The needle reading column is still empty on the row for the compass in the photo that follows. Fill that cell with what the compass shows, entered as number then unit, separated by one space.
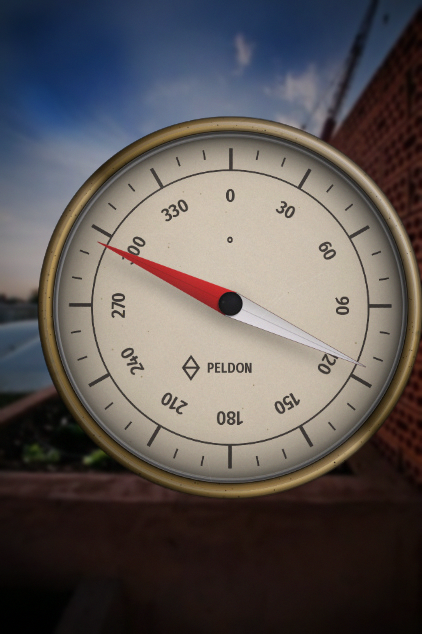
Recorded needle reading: 295 °
